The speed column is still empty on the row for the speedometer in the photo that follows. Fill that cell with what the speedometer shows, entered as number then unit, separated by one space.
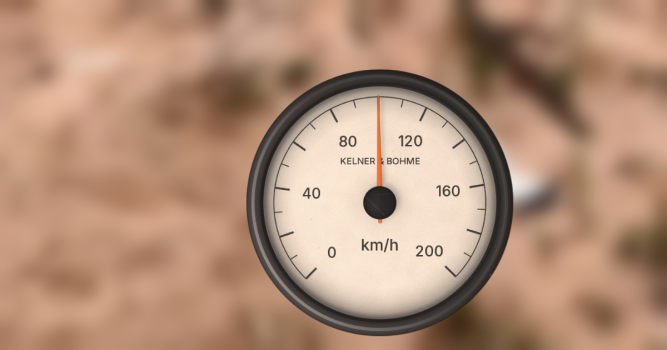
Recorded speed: 100 km/h
